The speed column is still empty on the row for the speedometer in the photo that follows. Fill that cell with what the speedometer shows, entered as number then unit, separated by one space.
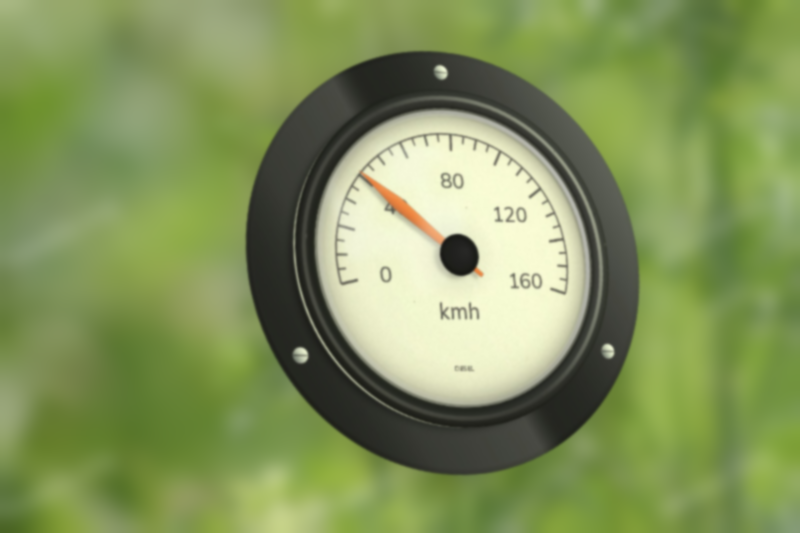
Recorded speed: 40 km/h
